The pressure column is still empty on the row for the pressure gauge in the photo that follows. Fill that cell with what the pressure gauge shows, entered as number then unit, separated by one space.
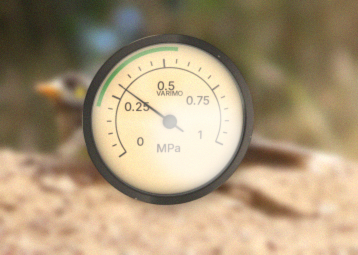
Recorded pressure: 0.3 MPa
